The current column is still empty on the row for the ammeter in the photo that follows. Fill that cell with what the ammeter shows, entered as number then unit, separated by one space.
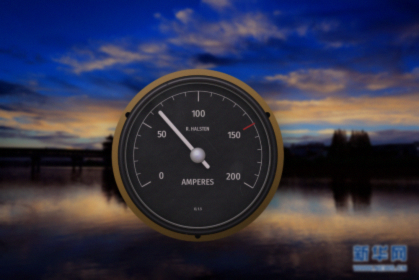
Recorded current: 65 A
